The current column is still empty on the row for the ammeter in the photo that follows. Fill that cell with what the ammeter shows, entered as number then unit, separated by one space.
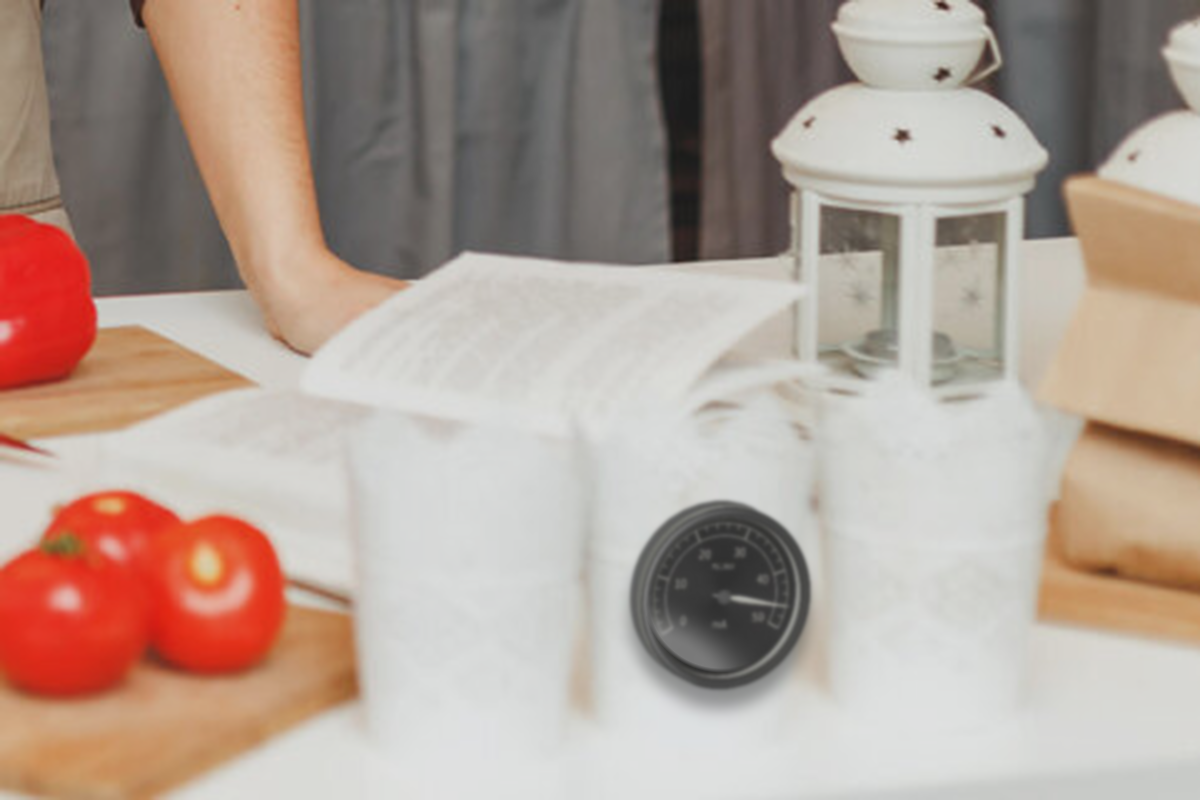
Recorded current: 46 mA
